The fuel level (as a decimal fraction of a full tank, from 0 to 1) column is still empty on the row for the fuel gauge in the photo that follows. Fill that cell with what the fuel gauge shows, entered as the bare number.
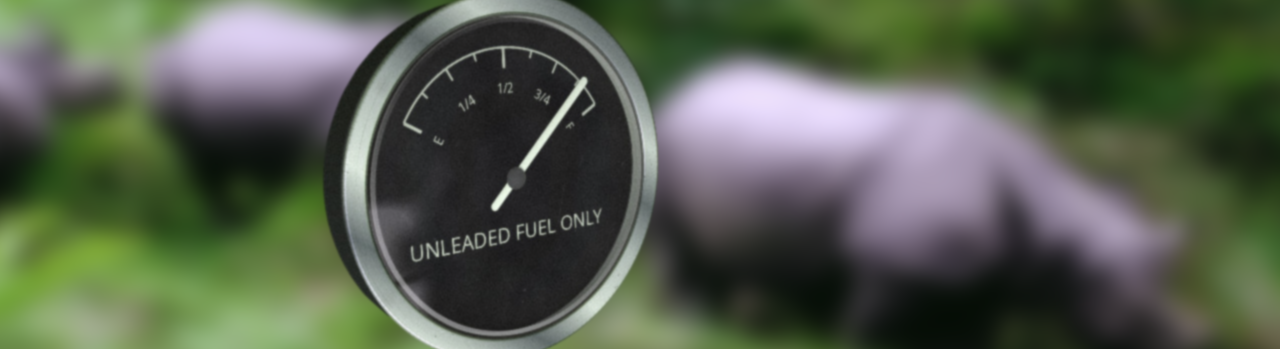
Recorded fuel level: 0.875
